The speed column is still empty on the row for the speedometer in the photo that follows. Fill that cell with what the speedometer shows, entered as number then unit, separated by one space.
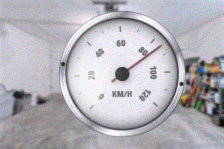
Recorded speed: 85 km/h
